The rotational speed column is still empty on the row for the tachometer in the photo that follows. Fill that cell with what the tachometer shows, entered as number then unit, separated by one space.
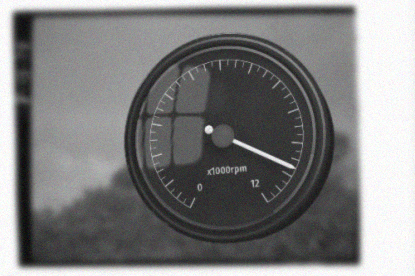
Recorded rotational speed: 10750 rpm
